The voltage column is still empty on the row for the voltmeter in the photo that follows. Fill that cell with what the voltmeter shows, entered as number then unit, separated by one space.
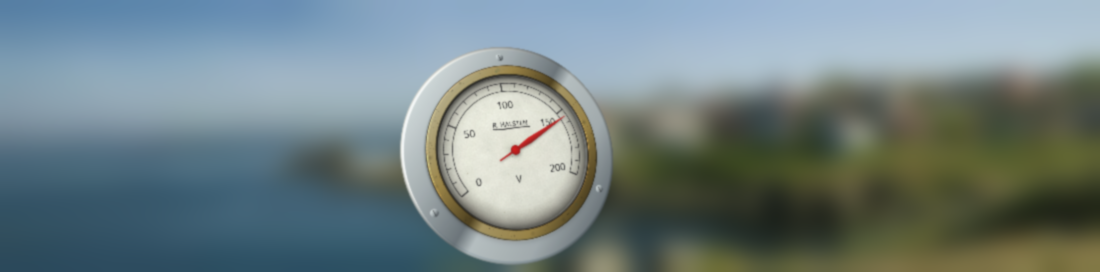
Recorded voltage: 155 V
